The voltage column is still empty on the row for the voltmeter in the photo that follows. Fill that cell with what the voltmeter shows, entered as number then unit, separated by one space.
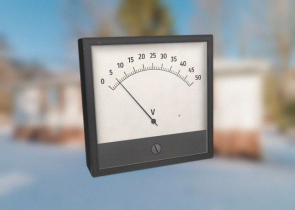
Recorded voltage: 5 V
